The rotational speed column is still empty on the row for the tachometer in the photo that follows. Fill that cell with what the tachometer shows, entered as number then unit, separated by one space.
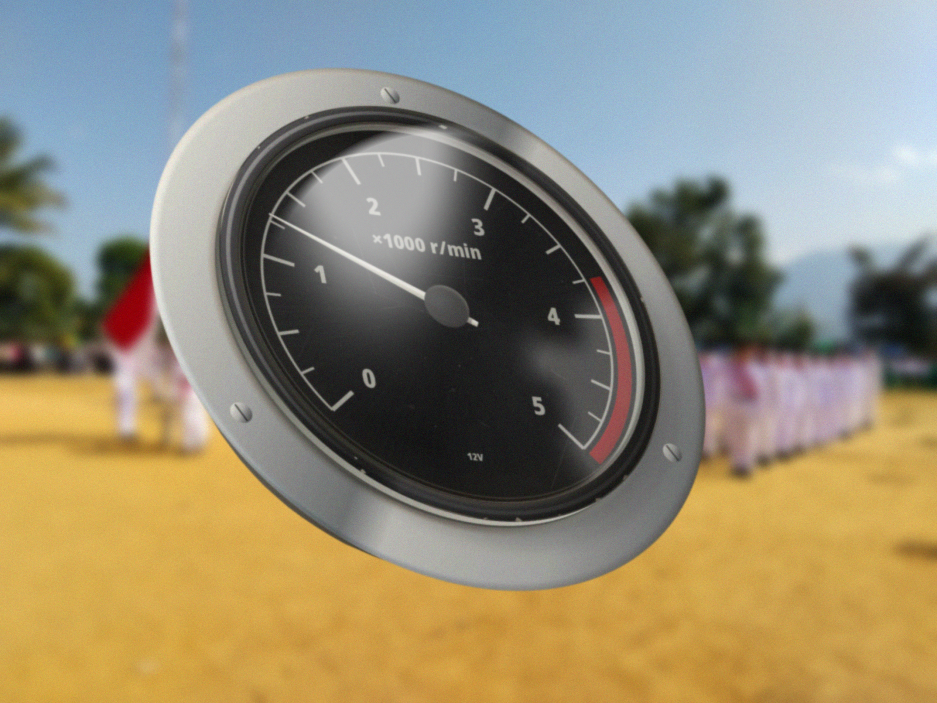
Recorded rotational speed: 1250 rpm
